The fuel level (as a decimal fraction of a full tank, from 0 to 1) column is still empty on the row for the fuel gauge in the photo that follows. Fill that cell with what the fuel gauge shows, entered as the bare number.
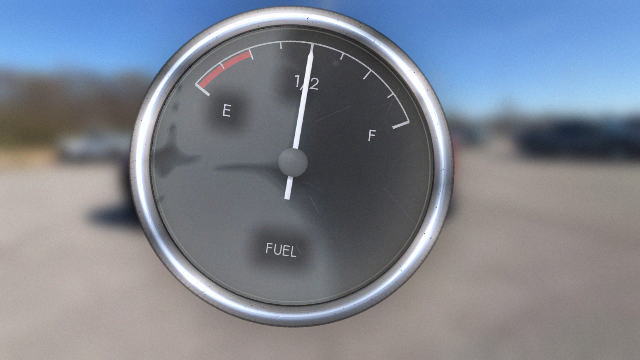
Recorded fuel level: 0.5
